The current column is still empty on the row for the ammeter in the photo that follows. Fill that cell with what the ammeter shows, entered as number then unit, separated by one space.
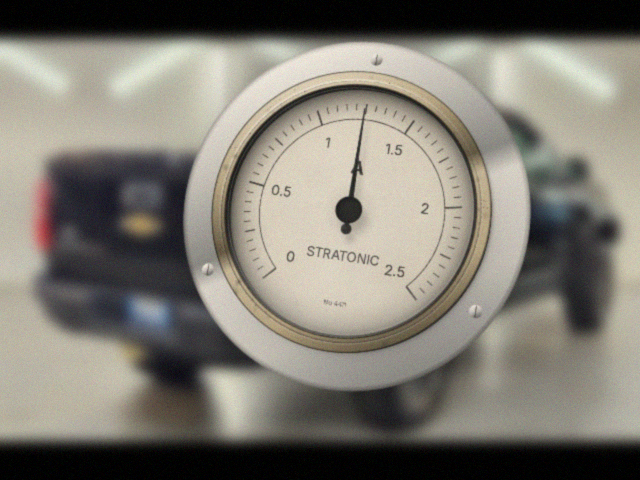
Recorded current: 1.25 A
